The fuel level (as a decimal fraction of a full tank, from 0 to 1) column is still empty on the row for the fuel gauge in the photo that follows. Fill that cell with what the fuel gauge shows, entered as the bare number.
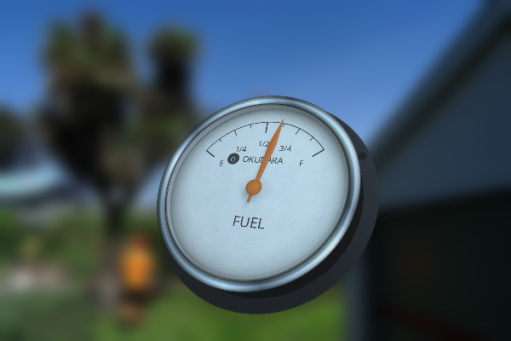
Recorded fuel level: 0.625
